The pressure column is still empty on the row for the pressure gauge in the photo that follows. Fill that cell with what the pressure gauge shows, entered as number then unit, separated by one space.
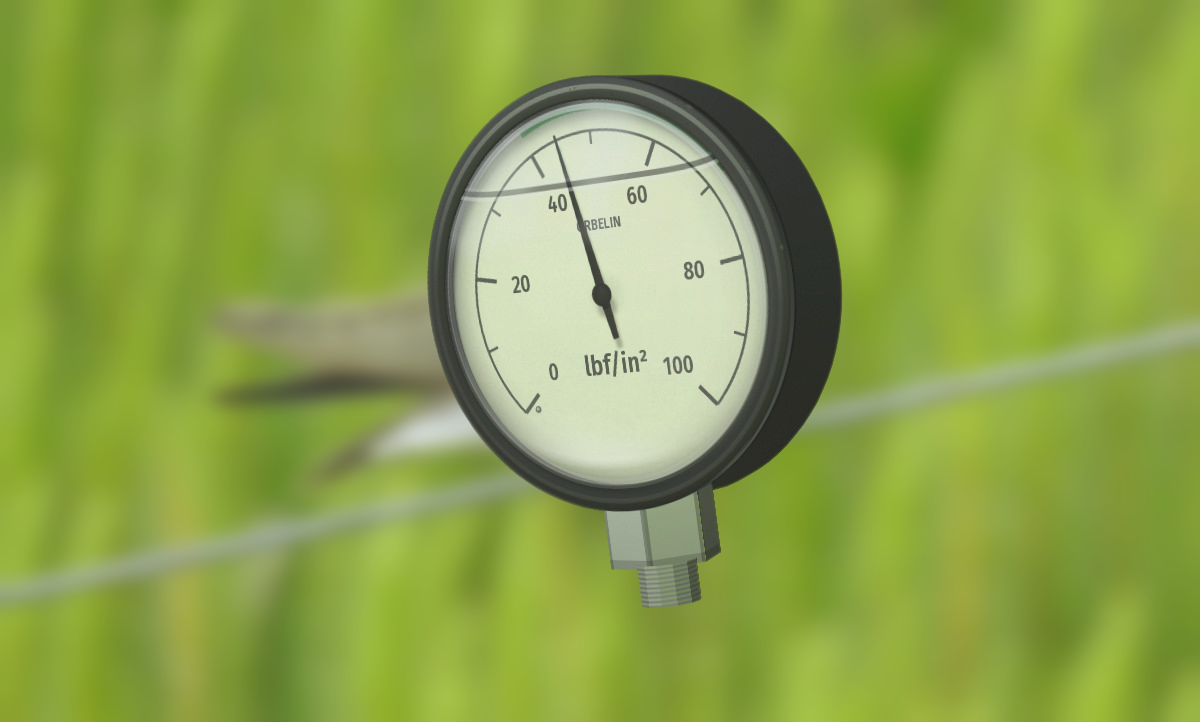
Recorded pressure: 45 psi
